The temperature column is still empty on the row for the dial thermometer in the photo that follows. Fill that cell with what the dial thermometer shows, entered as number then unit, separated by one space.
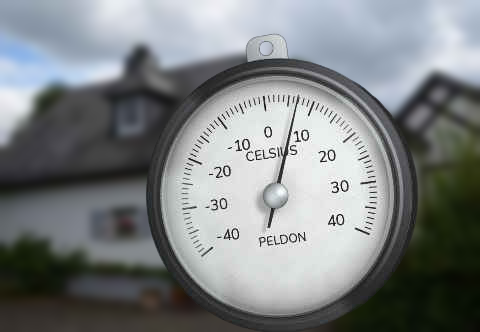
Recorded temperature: 7 °C
